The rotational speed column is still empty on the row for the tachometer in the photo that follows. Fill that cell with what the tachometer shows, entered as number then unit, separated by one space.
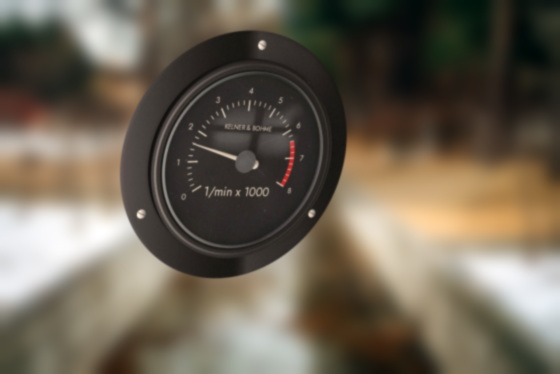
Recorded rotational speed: 1600 rpm
